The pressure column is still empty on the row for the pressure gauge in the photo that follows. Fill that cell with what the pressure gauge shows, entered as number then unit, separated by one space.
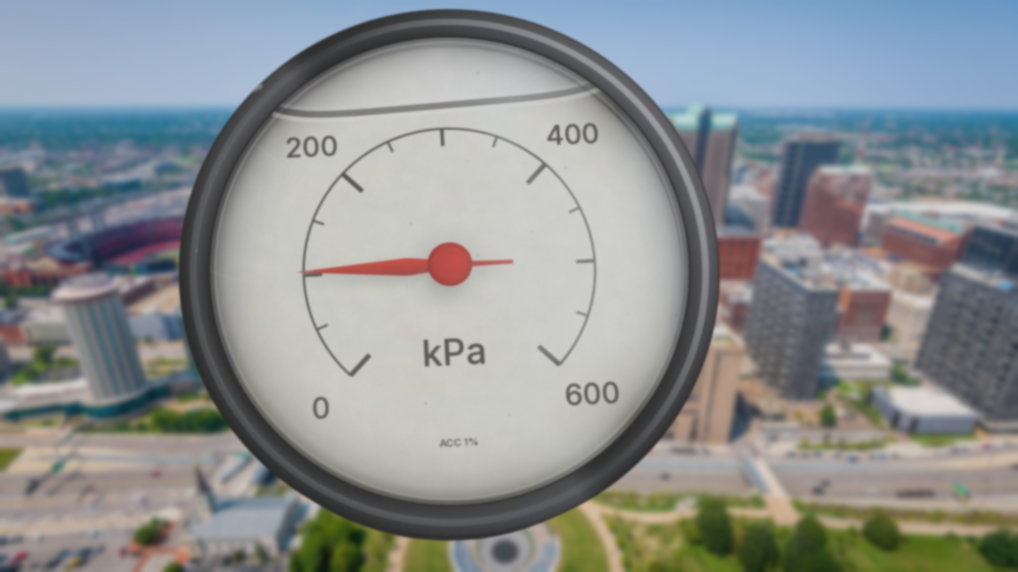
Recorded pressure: 100 kPa
